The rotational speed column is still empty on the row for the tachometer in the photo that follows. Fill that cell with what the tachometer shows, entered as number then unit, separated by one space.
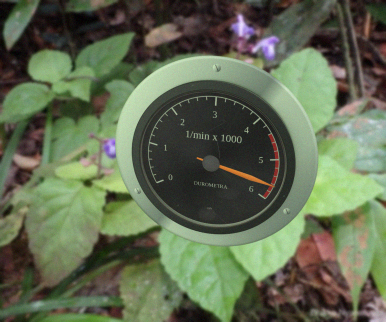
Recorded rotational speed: 5600 rpm
